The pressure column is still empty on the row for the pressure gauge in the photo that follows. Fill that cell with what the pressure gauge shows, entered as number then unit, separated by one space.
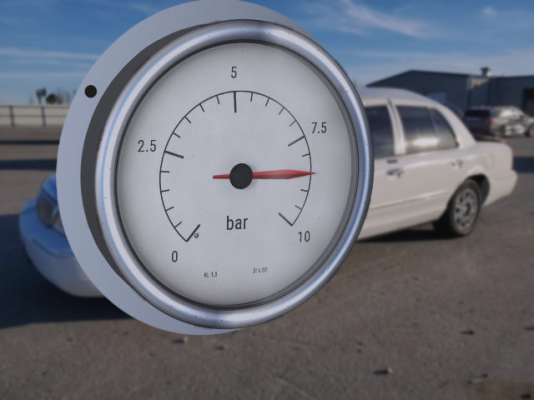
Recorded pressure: 8.5 bar
